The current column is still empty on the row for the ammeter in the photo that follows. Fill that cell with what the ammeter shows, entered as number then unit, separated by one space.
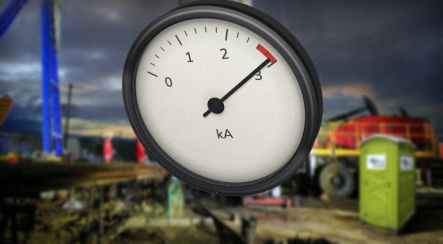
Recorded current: 2.9 kA
